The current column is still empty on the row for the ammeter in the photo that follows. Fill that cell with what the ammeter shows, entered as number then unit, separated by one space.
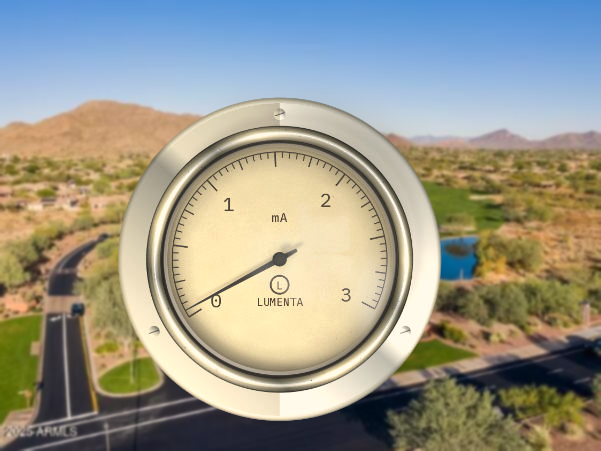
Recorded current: 0.05 mA
